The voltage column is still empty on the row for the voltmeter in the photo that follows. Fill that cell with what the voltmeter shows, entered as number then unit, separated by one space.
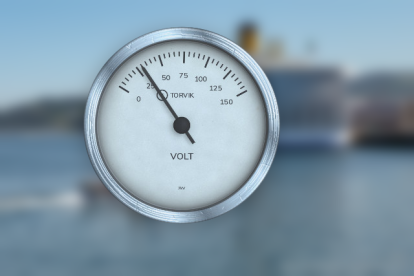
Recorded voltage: 30 V
